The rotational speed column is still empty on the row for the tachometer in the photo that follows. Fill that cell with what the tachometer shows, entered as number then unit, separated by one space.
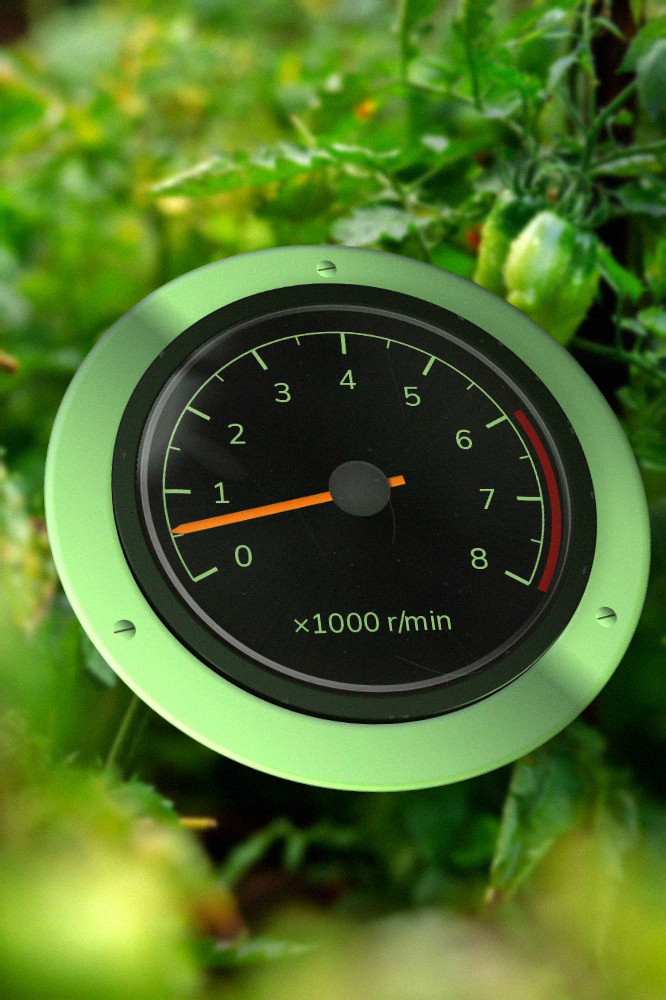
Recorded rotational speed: 500 rpm
